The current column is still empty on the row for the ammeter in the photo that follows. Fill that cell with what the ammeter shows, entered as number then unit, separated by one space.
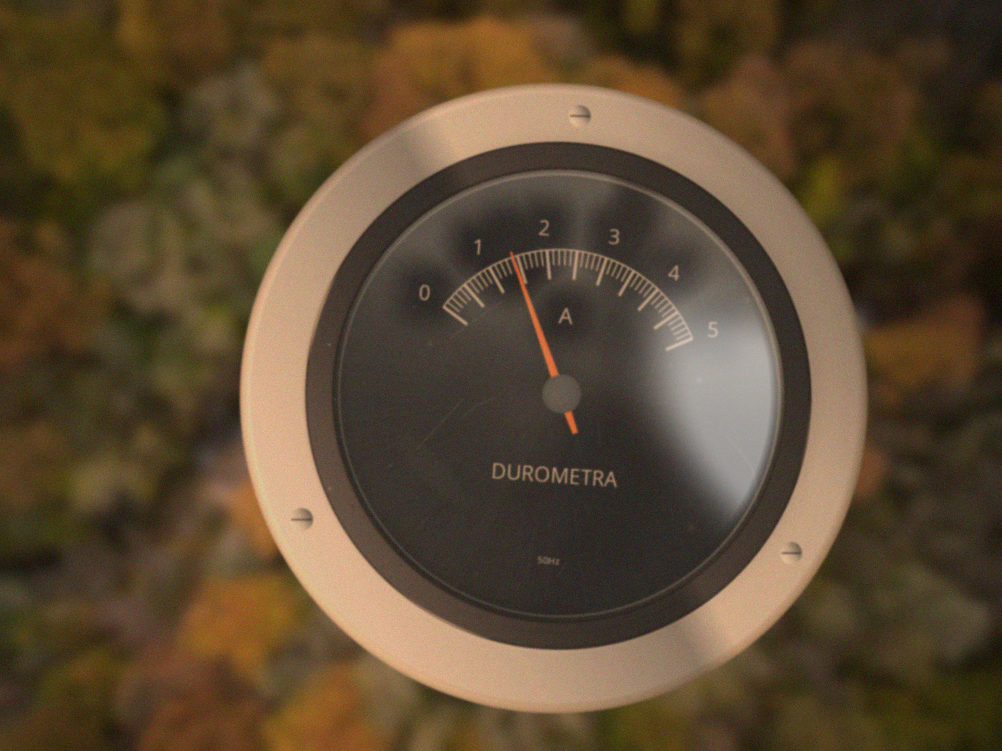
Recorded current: 1.4 A
